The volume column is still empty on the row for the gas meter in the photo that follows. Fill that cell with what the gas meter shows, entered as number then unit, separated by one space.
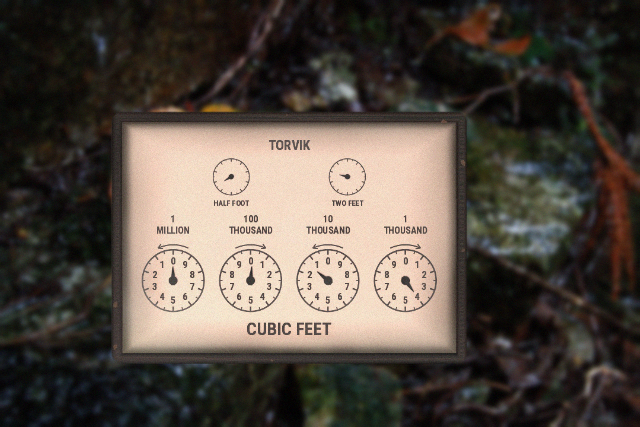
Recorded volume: 1400 ft³
